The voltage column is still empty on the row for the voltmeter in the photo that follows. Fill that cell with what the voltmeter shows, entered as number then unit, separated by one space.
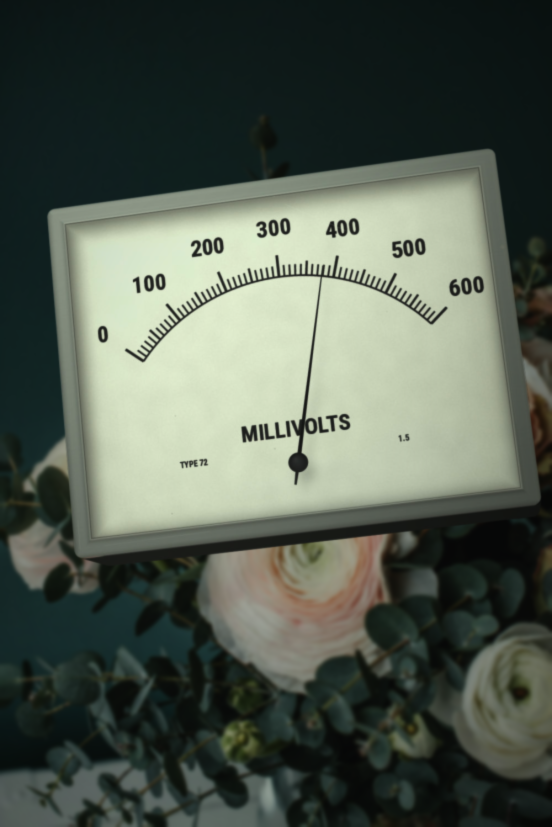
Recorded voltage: 380 mV
